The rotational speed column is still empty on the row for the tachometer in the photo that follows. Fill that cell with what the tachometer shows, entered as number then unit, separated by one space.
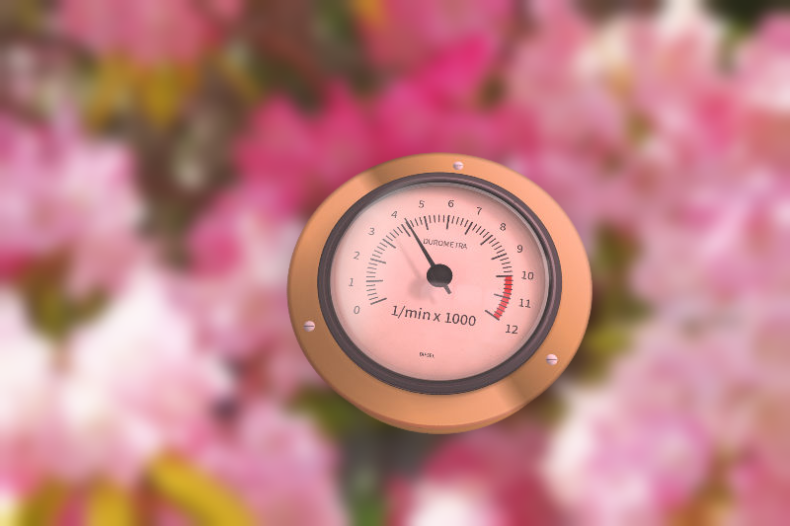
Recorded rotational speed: 4200 rpm
